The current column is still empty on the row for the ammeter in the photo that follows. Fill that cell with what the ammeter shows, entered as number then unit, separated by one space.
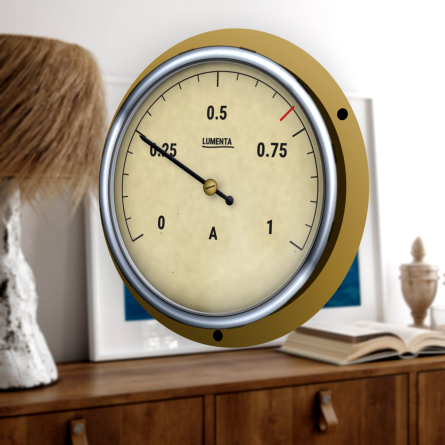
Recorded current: 0.25 A
